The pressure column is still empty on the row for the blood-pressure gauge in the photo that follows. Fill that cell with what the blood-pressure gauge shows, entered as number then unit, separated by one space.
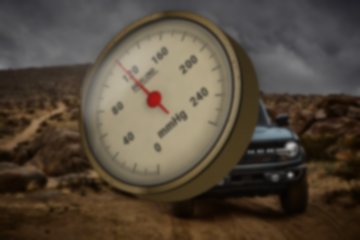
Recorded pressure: 120 mmHg
